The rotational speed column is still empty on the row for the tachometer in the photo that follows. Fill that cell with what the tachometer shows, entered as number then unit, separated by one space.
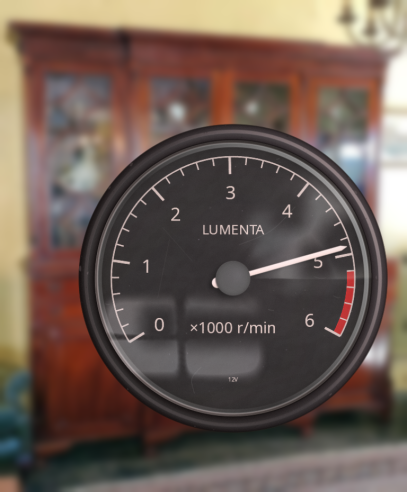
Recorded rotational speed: 4900 rpm
